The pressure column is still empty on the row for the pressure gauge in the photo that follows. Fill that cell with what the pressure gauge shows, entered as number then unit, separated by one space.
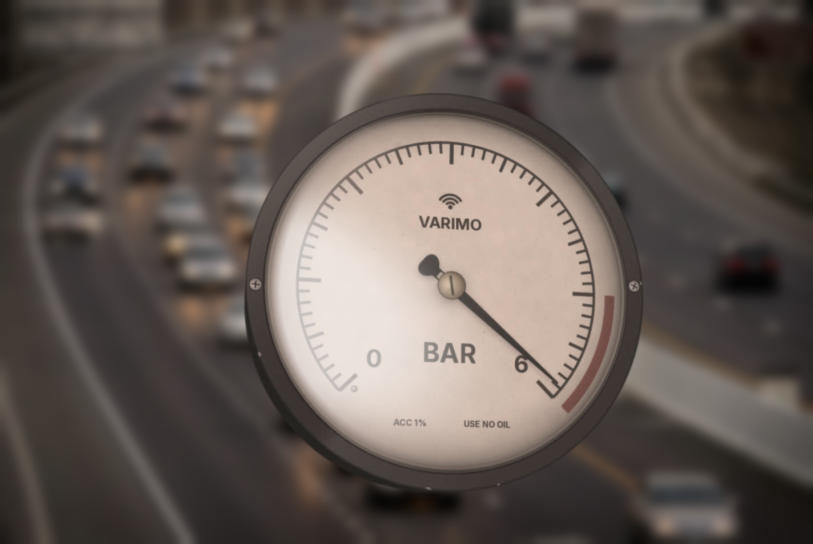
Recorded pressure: 5.9 bar
